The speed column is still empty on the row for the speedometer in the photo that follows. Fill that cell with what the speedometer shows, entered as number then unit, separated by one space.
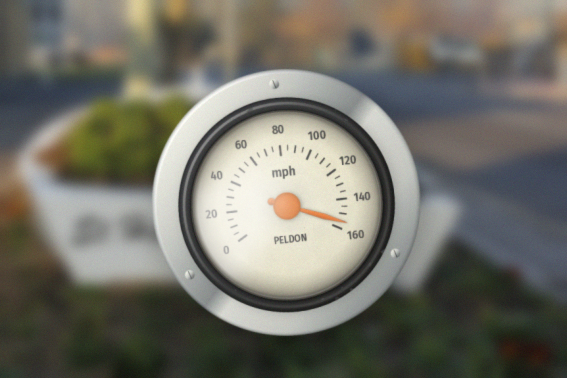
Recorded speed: 155 mph
